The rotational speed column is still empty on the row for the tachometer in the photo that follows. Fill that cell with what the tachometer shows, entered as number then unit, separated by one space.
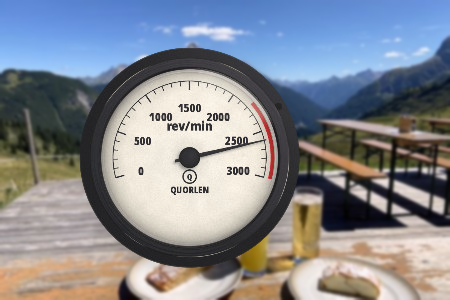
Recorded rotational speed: 2600 rpm
